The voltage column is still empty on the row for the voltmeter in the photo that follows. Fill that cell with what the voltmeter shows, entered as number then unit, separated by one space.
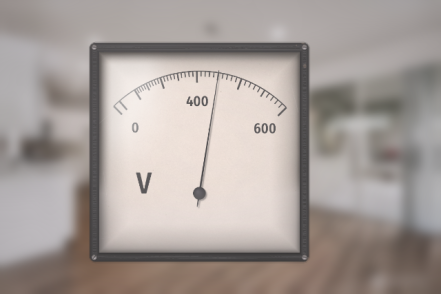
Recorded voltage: 450 V
